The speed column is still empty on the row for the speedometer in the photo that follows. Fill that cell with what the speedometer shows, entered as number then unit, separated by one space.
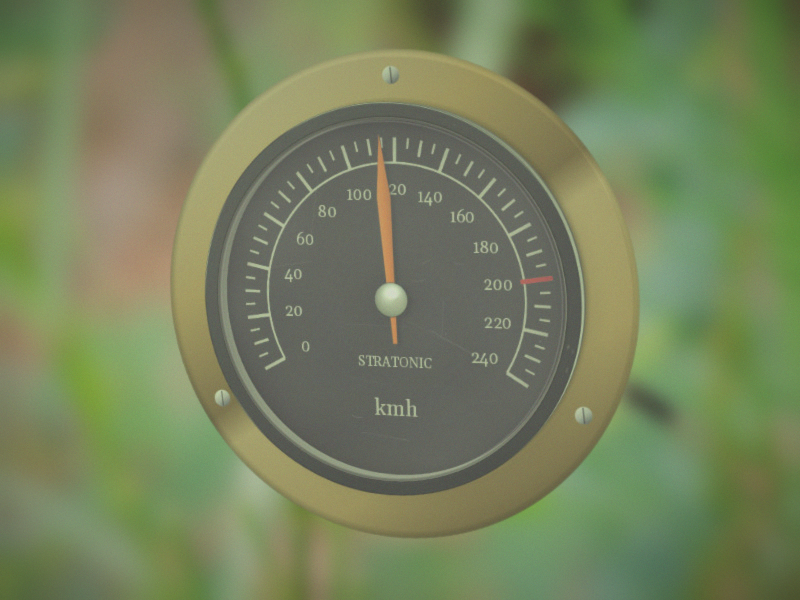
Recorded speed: 115 km/h
